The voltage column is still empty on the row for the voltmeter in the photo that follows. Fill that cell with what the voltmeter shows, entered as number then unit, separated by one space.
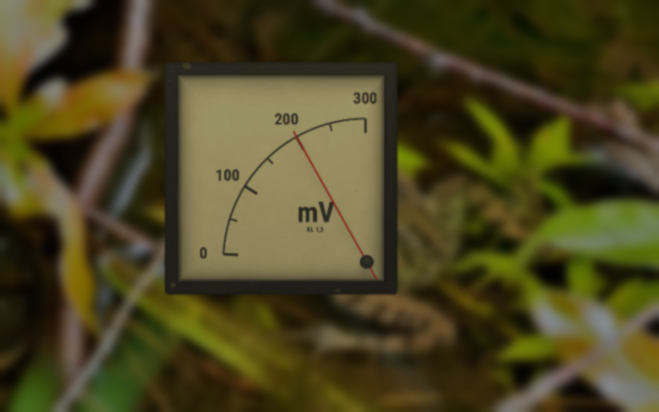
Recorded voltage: 200 mV
